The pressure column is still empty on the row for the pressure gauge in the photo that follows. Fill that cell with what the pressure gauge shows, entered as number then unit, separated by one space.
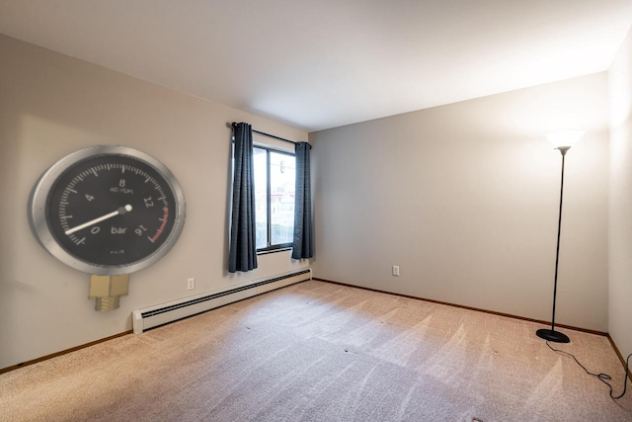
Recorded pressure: 1 bar
